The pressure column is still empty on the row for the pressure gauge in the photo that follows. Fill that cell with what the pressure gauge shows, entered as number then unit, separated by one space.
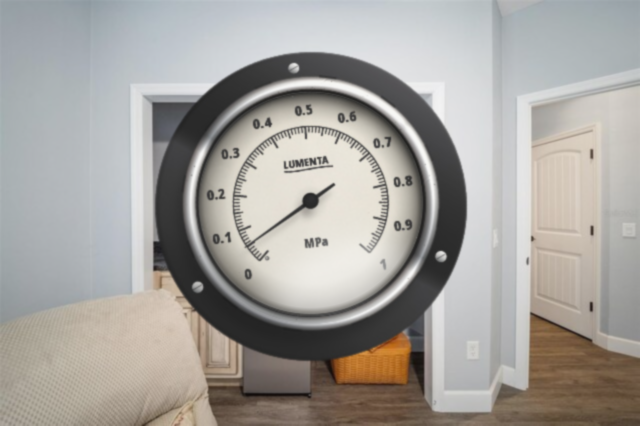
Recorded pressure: 0.05 MPa
